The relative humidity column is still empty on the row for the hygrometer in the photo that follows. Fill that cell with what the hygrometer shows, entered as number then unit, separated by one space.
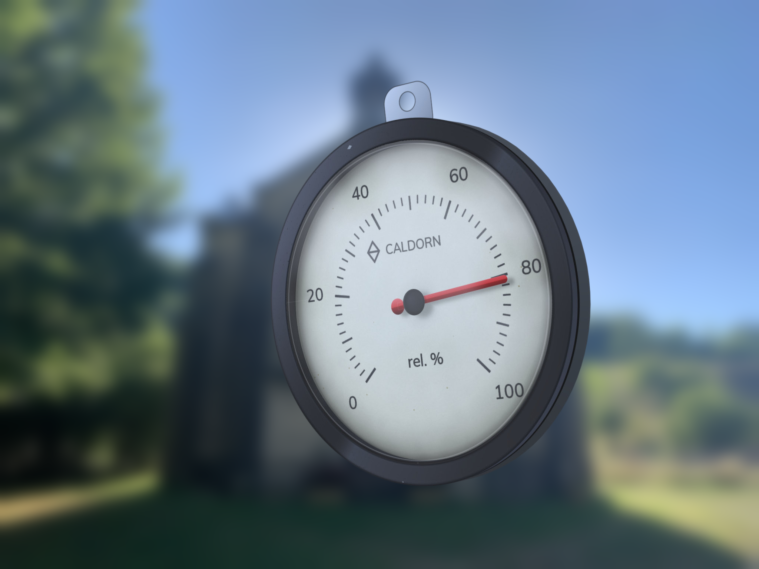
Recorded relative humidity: 81 %
